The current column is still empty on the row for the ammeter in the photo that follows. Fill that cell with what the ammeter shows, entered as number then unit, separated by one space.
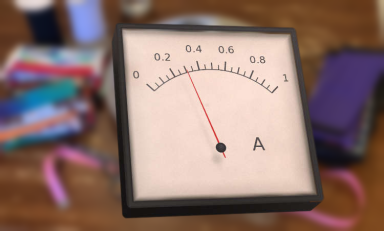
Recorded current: 0.3 A
